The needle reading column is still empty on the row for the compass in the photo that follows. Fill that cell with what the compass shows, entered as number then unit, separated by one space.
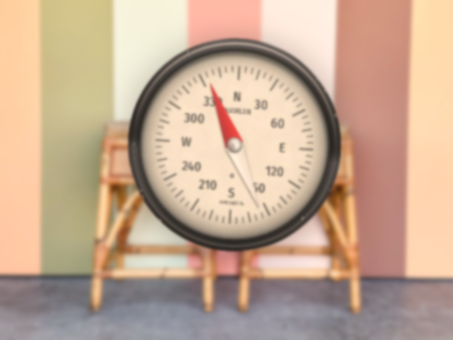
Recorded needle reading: 335 °
